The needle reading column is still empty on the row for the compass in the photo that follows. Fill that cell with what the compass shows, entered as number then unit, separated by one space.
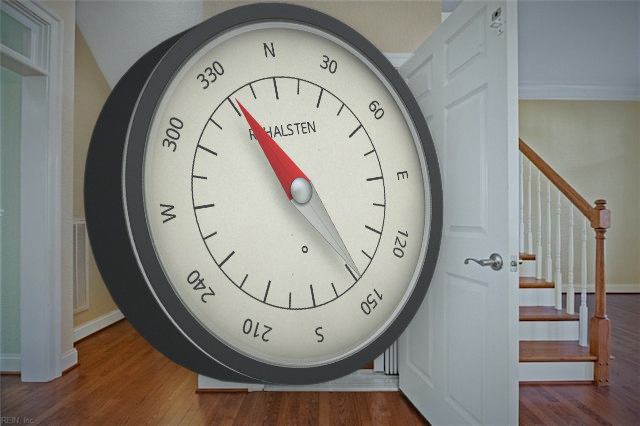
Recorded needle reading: 330 °
